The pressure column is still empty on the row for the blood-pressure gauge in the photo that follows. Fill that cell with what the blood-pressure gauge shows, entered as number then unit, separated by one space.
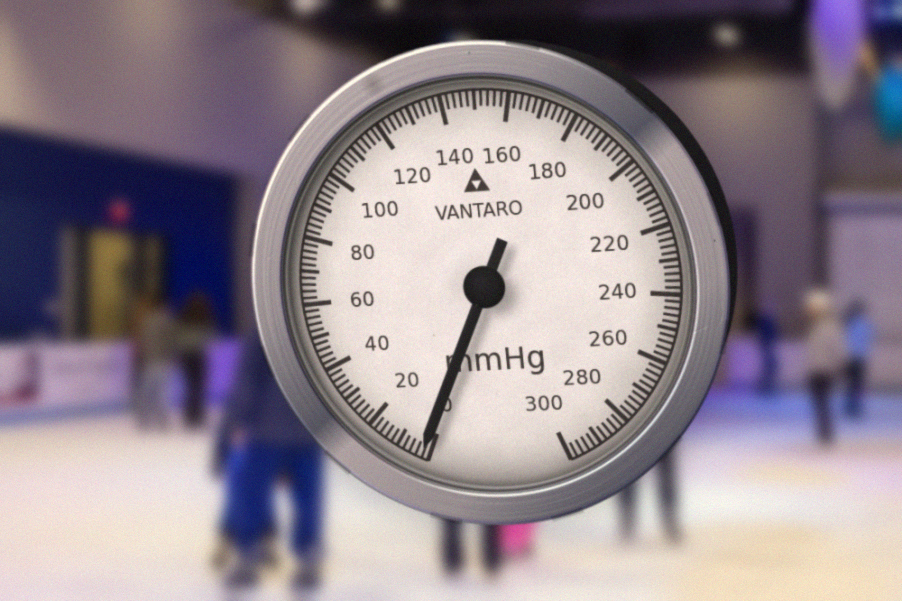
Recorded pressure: 2 mmHg
